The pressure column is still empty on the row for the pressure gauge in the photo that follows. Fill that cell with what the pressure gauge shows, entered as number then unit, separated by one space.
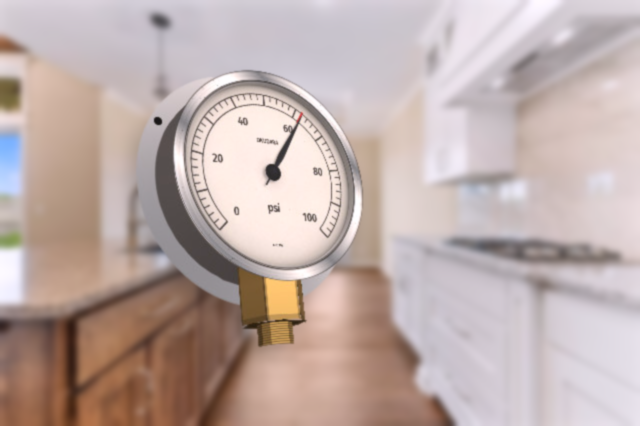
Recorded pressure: 62 psi
